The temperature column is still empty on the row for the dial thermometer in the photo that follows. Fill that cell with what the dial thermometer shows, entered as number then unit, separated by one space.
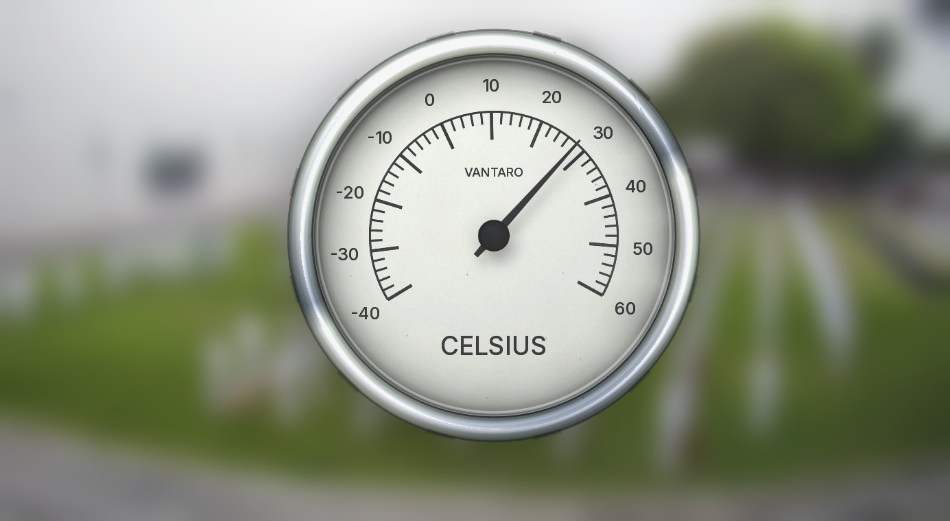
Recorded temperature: 28 °C
